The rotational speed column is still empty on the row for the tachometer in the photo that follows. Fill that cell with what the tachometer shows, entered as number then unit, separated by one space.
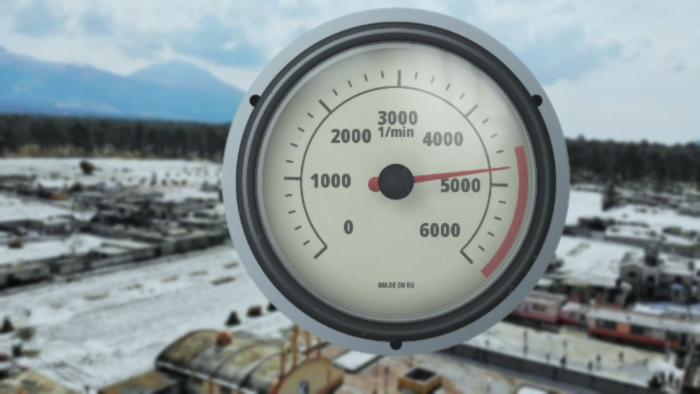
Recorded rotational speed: 4800 rpm
